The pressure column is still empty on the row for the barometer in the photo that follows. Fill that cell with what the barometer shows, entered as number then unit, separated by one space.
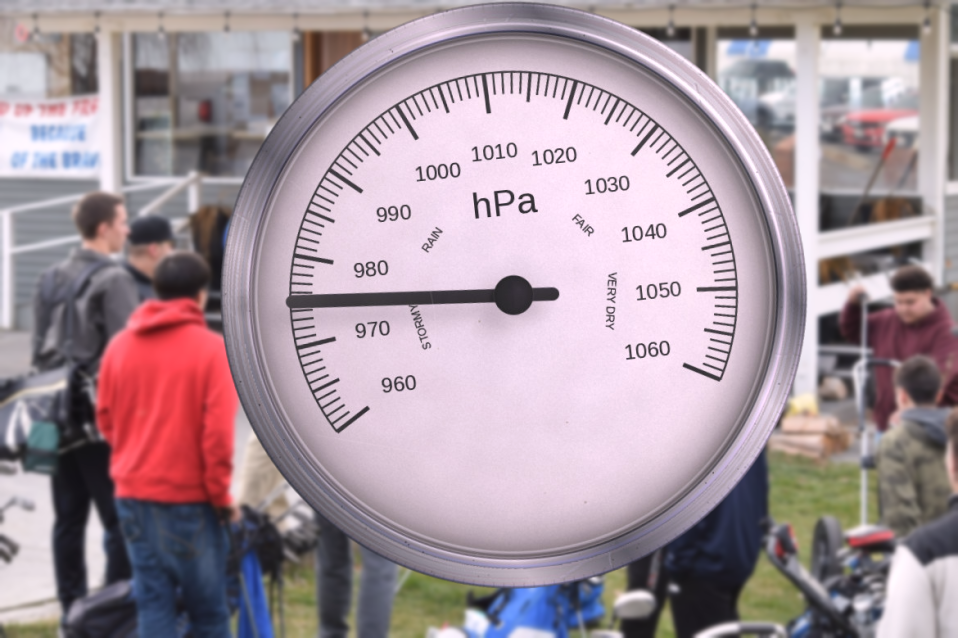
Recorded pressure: 975 hPa
